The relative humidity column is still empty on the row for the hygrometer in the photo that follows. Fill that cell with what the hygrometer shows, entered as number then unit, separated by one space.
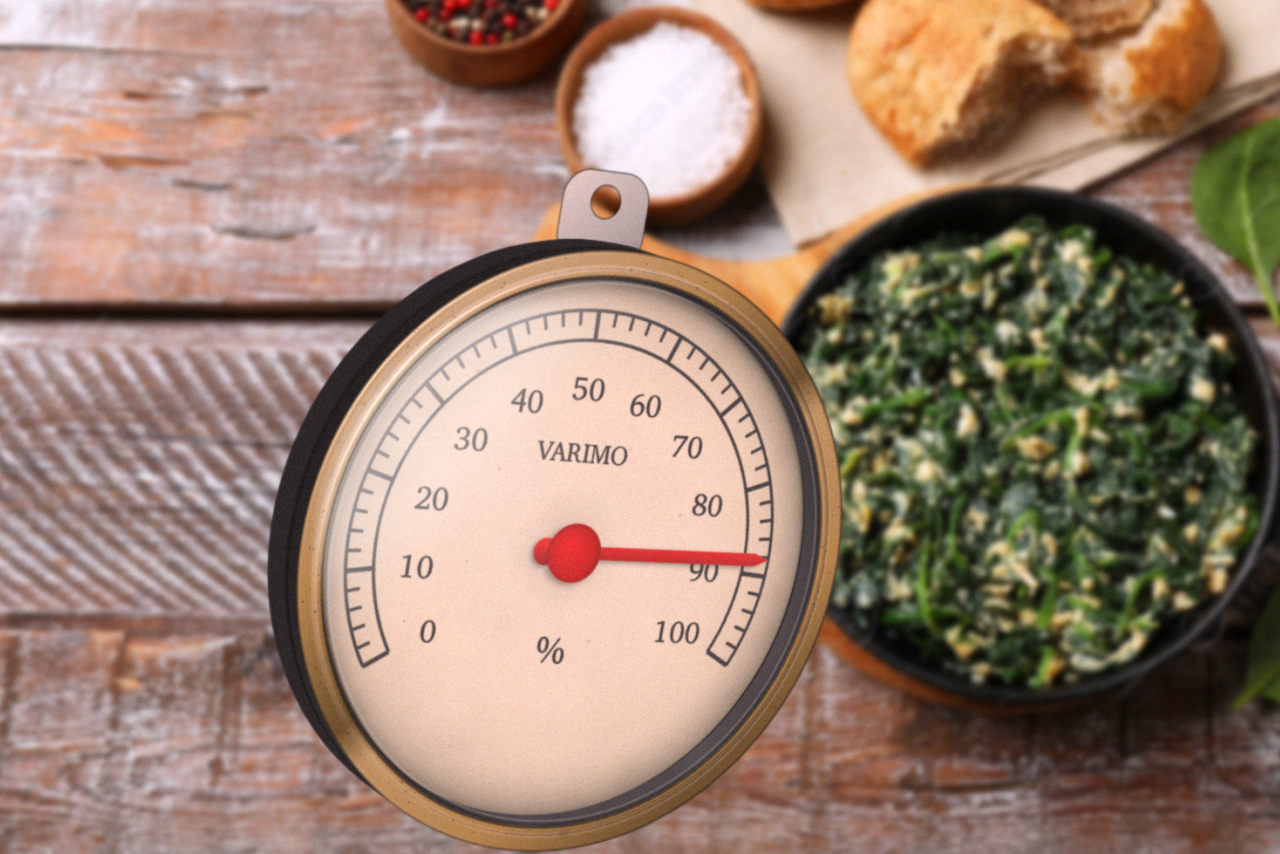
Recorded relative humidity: 88 %
